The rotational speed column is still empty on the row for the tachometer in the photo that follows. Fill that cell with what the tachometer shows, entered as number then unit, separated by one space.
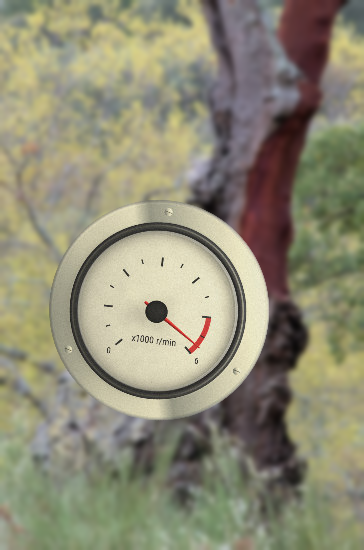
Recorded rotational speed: 5750 rpm
